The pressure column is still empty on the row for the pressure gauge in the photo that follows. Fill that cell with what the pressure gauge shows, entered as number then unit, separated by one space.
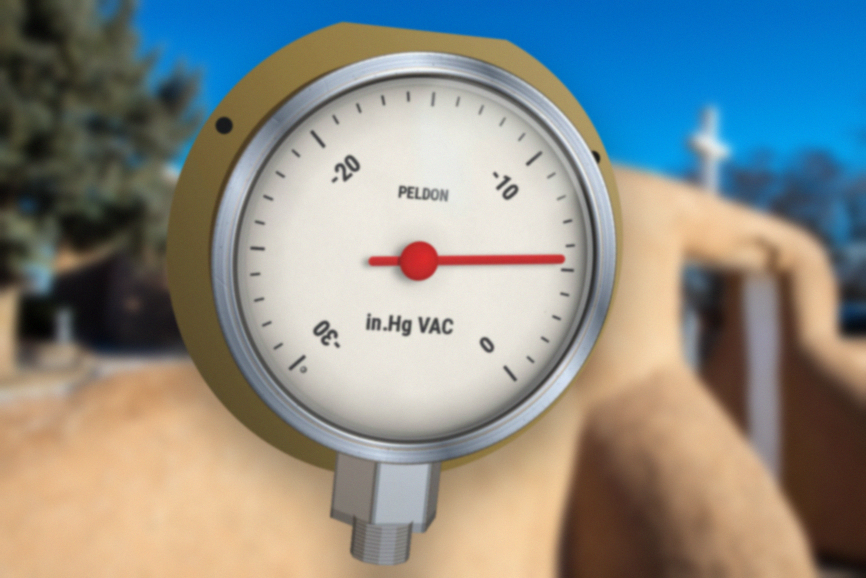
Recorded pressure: -5.5 inHg
